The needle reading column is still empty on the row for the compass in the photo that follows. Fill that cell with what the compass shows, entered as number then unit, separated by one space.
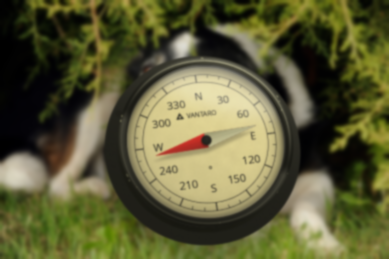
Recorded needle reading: 260 °
